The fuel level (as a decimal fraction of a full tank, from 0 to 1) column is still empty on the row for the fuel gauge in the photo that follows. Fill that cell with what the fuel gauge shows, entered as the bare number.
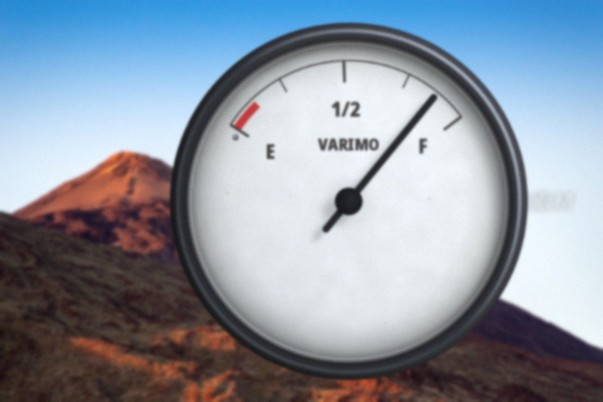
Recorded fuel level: 0.875
